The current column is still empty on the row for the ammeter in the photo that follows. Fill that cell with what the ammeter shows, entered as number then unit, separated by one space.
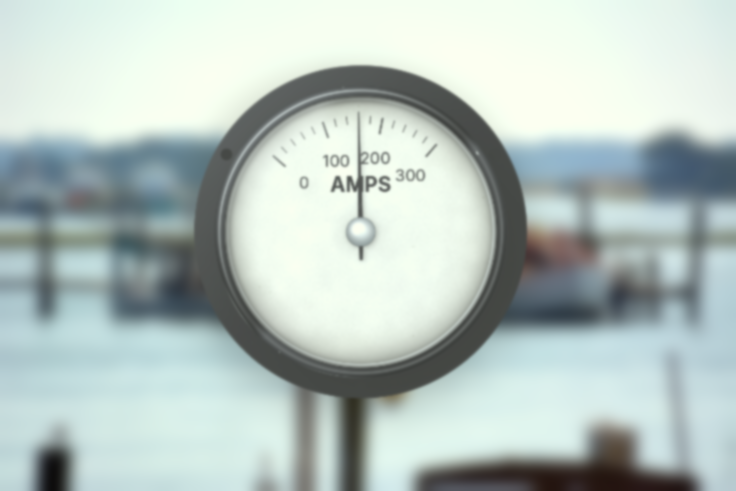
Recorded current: 160 A
